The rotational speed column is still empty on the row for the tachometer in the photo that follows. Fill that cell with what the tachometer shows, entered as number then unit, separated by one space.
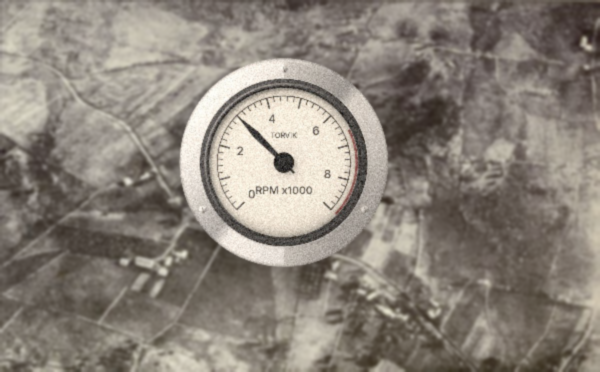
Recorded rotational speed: 3000 rpm
